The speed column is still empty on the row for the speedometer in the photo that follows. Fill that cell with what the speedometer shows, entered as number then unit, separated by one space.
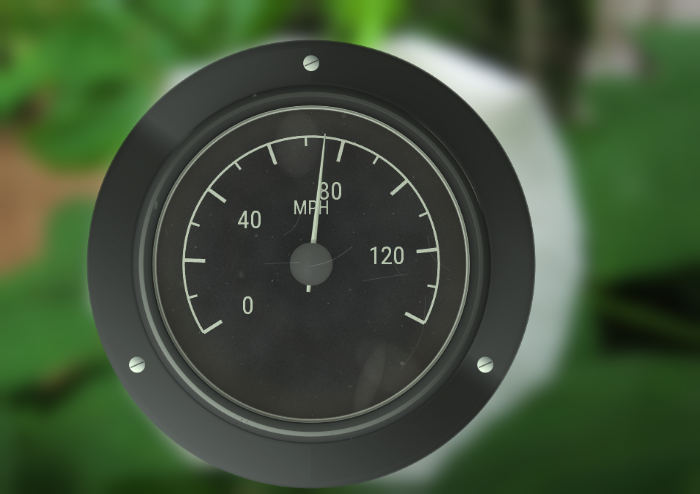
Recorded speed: 75 mph
